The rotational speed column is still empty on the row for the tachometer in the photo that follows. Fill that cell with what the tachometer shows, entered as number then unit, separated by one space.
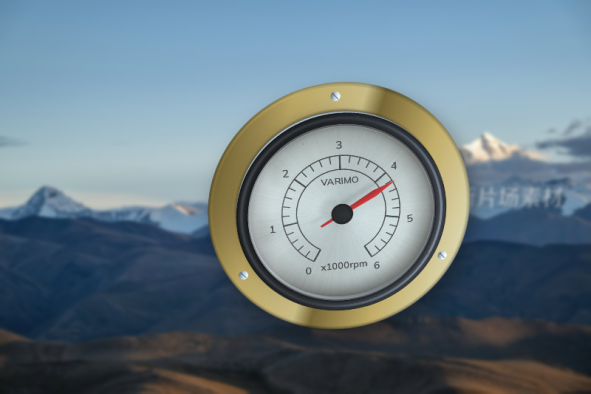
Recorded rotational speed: 4200 rpm
